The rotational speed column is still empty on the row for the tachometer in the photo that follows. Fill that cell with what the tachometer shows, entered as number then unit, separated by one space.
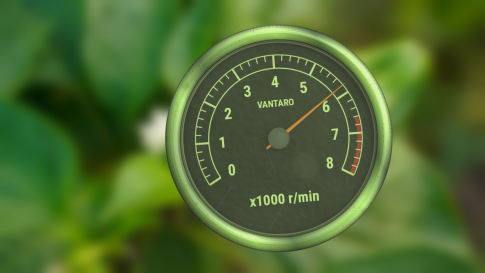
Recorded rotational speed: 5800 rpm
